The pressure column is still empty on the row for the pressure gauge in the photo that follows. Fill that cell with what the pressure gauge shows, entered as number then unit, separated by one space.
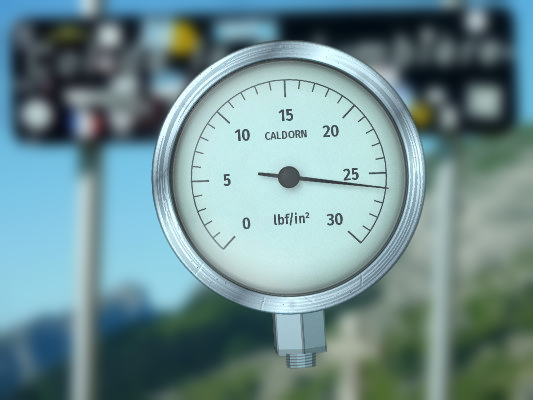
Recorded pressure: 26 psi
